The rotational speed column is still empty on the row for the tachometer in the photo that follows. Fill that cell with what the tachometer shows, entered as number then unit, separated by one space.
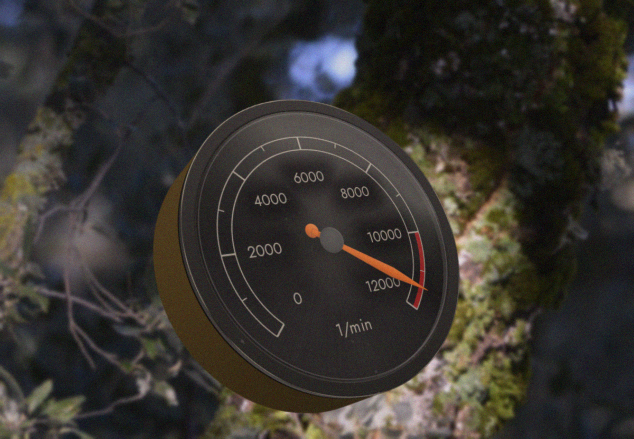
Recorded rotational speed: 11500 rpm
